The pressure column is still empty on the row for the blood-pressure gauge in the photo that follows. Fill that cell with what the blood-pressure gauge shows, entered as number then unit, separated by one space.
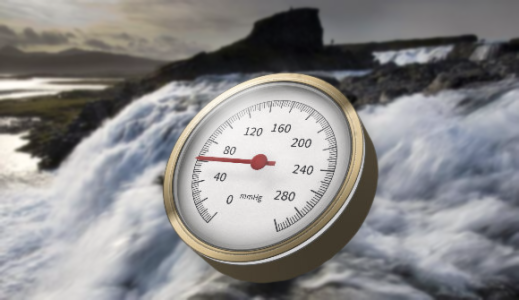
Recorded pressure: 60 mmHg
